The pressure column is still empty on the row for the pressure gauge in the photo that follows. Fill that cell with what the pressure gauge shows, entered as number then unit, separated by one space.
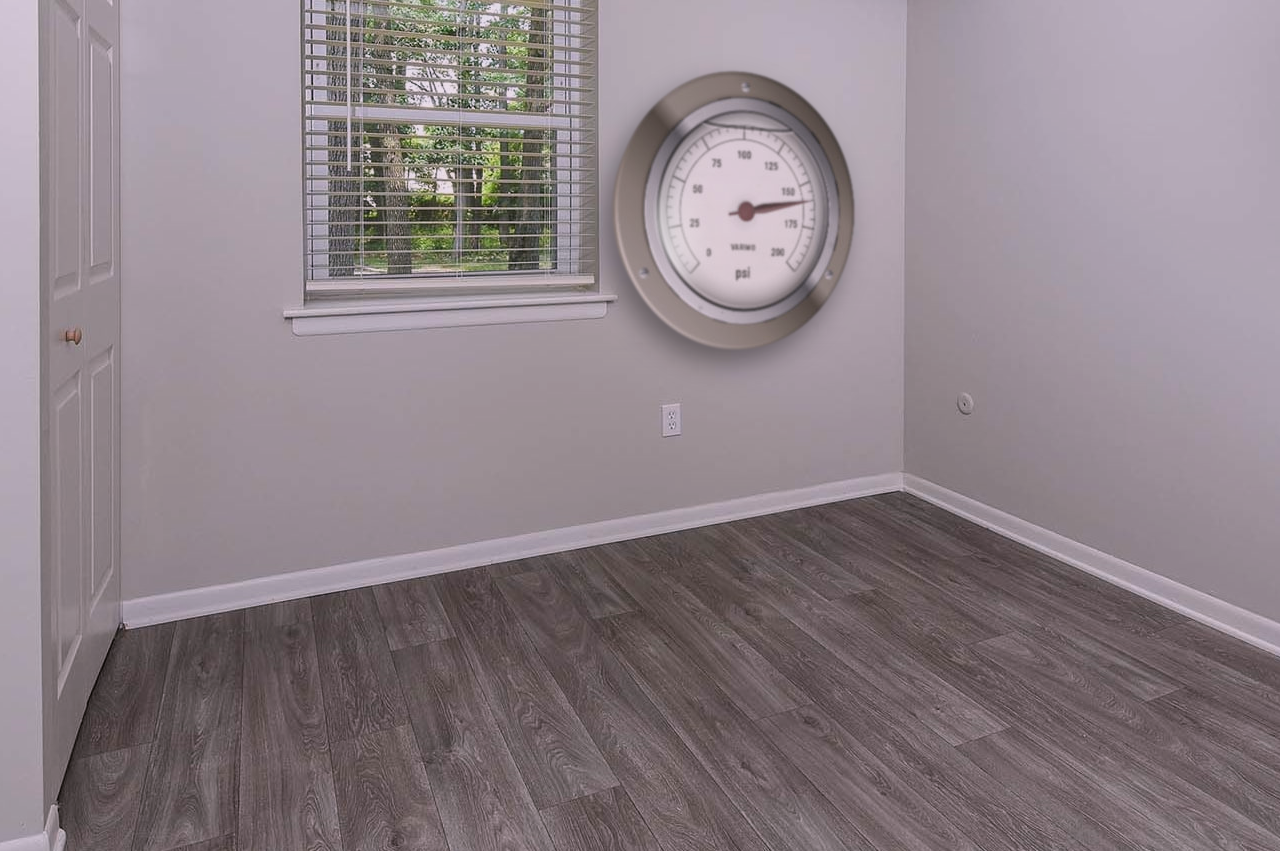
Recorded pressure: 160 psi
